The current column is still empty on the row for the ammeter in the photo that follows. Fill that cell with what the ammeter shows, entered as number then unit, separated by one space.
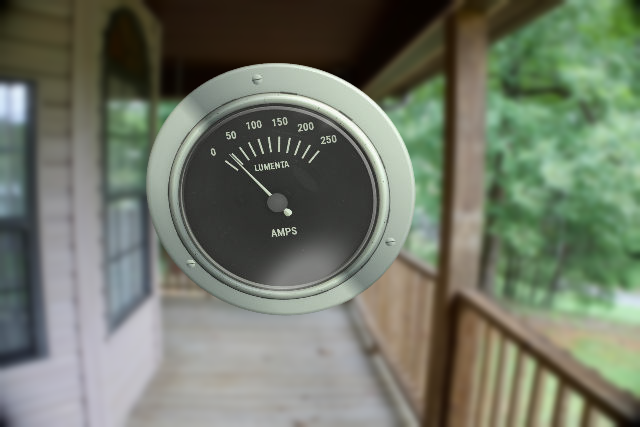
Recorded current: 25 A
